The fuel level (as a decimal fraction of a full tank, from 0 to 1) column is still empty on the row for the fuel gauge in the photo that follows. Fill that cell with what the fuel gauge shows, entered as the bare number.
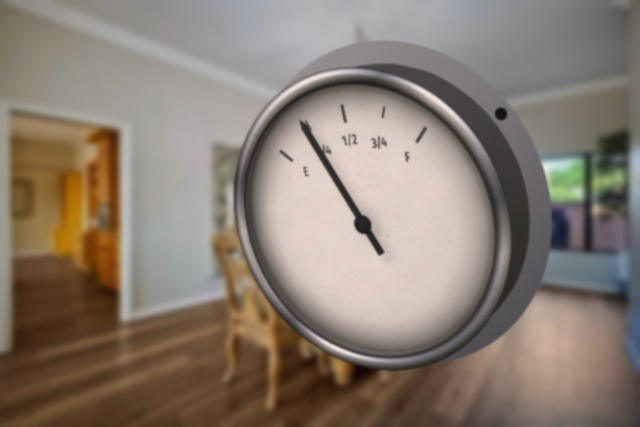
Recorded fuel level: 0.25
